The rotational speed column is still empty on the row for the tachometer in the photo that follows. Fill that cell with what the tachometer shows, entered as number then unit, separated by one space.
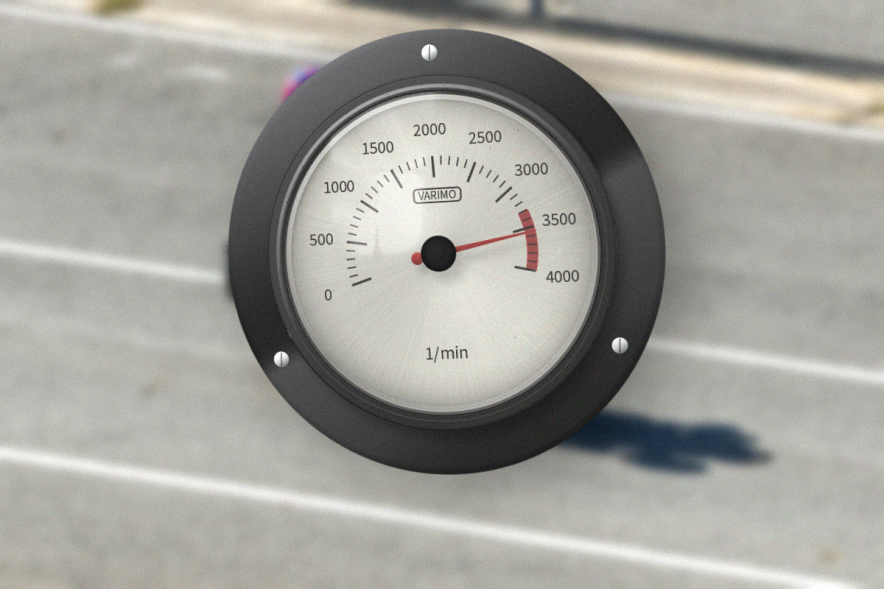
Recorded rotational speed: 3550 rpm
